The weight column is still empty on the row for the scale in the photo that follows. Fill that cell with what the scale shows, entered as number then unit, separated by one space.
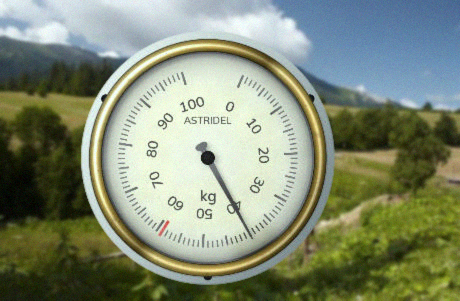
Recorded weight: 40 kg
